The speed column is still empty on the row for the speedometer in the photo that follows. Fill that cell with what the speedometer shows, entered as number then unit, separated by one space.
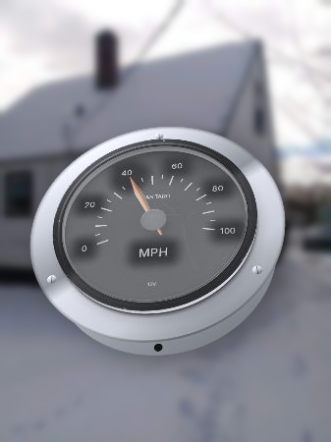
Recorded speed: 40 mph
